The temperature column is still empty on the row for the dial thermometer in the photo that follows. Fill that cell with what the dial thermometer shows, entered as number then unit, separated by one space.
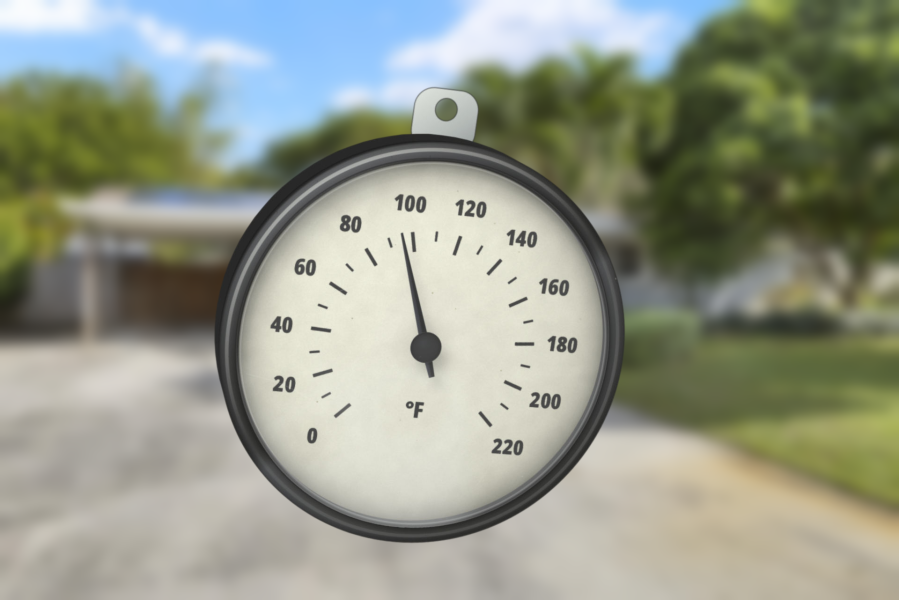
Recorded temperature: 95 °F
